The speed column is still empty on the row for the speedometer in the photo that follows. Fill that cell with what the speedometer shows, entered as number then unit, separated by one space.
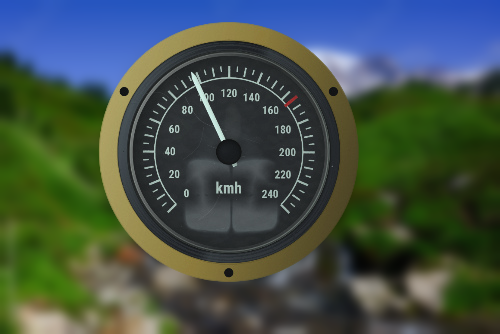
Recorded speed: 97.5 km/h
